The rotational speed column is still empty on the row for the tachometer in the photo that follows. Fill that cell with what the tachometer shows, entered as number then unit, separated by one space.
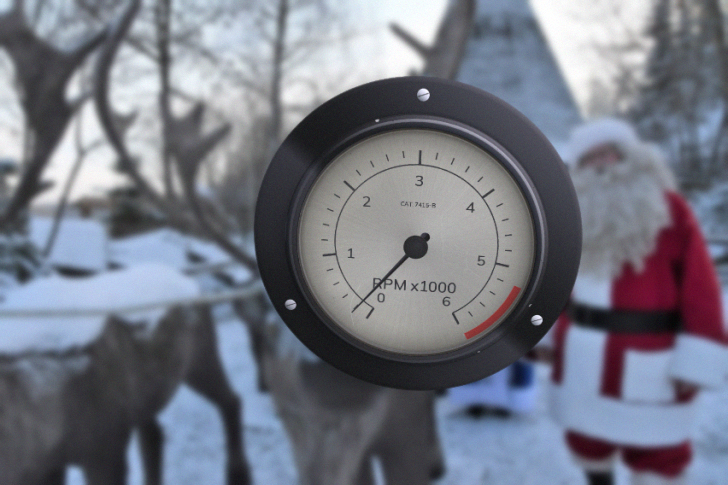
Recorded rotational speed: 200 rpm
